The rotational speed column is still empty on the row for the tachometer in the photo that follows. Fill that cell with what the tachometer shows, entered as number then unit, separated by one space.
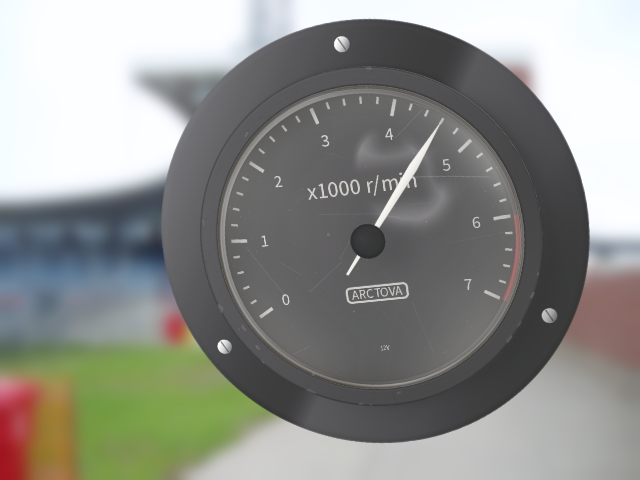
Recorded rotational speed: 4600 rpm
